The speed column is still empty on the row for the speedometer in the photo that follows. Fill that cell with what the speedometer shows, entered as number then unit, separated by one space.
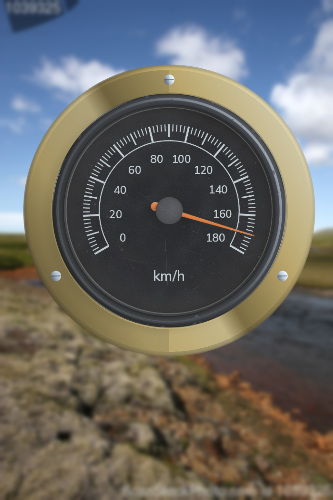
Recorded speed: 170 km/h
